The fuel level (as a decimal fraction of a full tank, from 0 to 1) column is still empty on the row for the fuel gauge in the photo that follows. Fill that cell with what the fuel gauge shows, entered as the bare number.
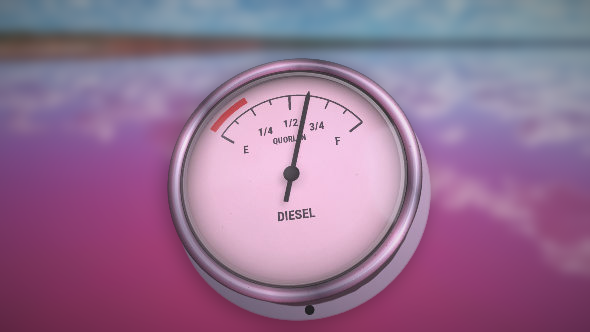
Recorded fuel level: 0.625
